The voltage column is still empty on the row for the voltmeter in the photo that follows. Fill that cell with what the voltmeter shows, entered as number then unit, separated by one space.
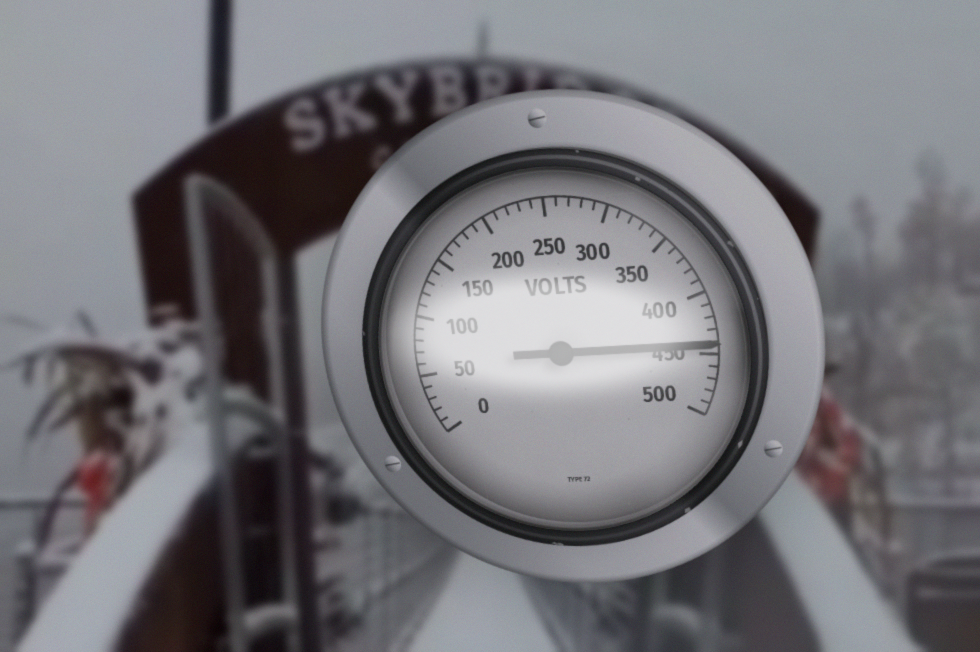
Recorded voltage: 440 V
